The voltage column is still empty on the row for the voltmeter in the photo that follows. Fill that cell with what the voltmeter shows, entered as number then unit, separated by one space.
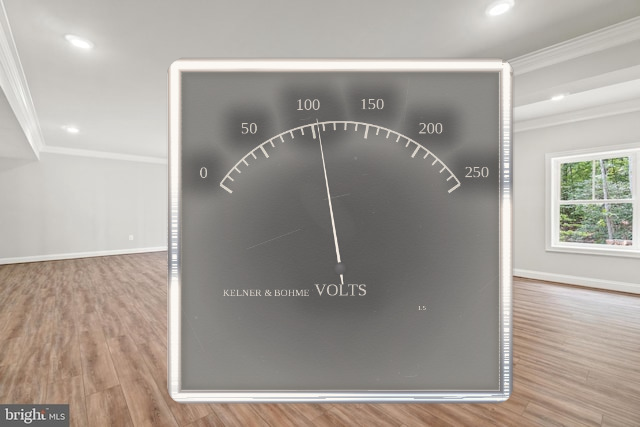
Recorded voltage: 105 V
